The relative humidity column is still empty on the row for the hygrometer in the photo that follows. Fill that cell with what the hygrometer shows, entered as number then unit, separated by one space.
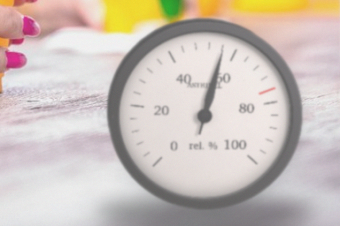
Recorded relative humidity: 56 %
